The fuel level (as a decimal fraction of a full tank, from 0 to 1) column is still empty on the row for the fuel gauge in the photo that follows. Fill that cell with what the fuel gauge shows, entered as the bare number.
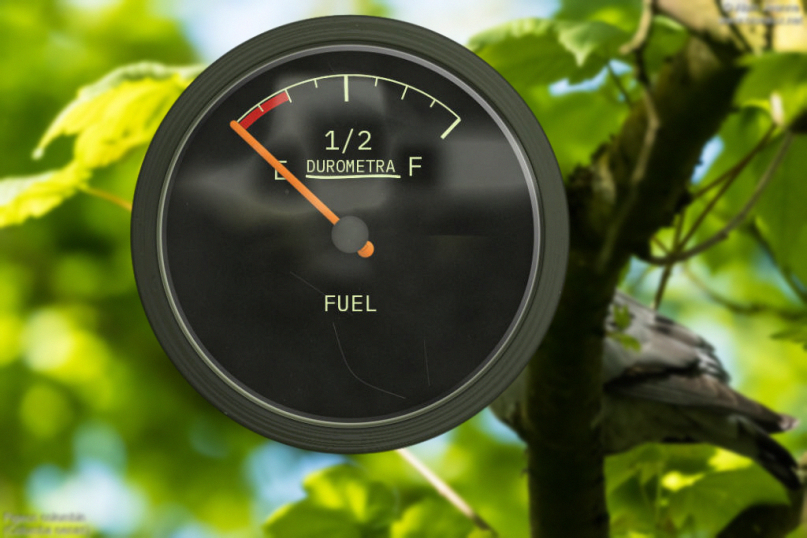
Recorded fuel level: 0
